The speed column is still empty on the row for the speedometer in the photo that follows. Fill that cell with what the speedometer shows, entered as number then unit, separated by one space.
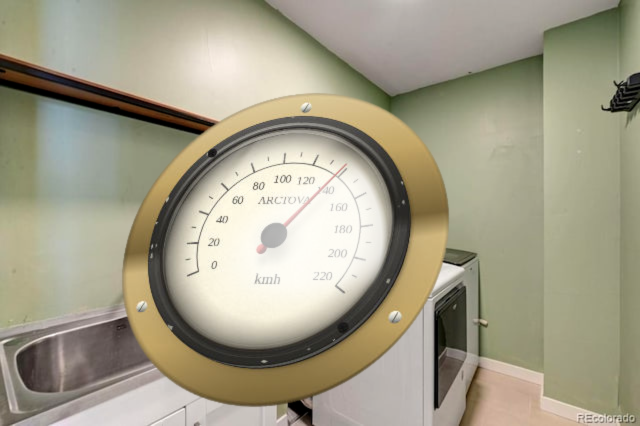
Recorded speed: 140 km/h
